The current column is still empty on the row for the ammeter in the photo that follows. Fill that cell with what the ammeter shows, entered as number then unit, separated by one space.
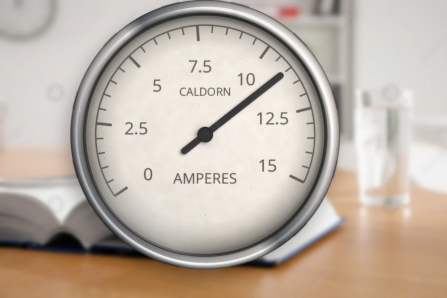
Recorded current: 11 A
